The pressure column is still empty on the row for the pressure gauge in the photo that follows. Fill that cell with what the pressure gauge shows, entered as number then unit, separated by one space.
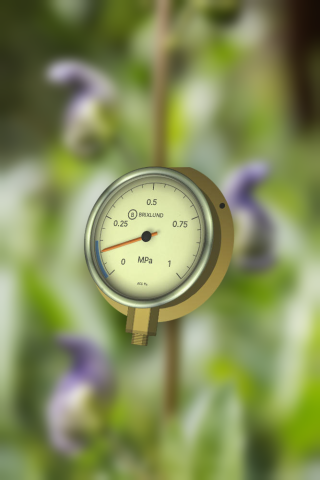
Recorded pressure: 0.1 MPa
